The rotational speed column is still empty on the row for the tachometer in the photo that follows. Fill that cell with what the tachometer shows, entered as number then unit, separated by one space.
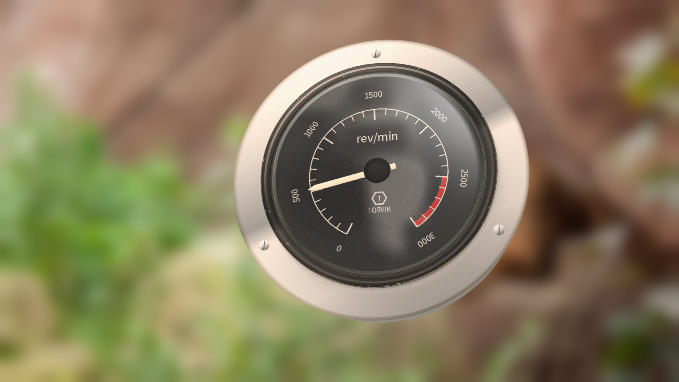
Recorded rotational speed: 500 rpm
